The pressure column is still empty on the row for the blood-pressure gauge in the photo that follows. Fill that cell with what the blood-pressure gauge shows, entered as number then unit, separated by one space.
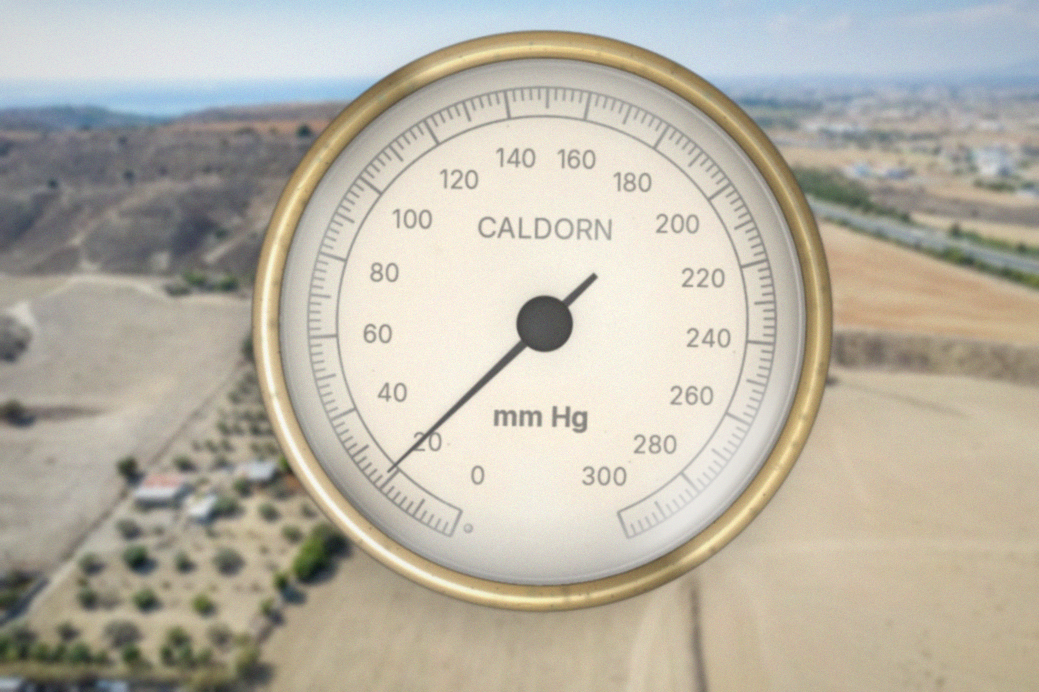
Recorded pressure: 22 mmHg
